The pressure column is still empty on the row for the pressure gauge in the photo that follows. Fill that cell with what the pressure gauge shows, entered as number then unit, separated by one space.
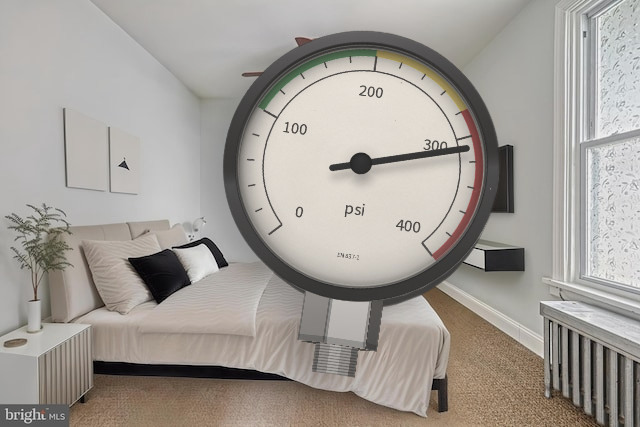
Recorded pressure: 310 psi
